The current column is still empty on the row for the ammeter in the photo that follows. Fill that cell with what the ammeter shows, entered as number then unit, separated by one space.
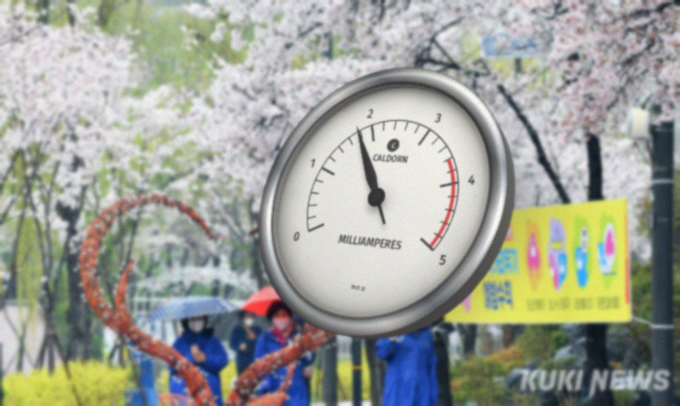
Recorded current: 1.8 mA
